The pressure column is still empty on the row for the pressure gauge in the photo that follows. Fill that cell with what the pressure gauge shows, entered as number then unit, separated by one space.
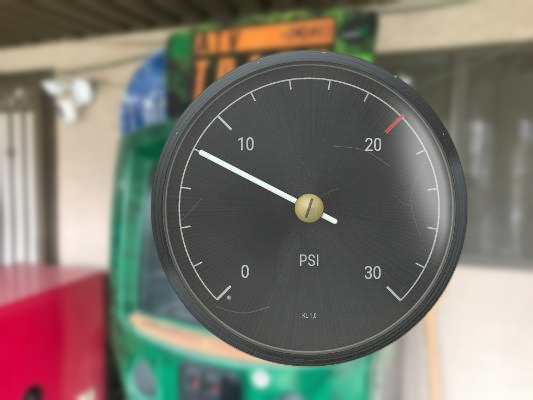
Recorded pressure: 8 psi
